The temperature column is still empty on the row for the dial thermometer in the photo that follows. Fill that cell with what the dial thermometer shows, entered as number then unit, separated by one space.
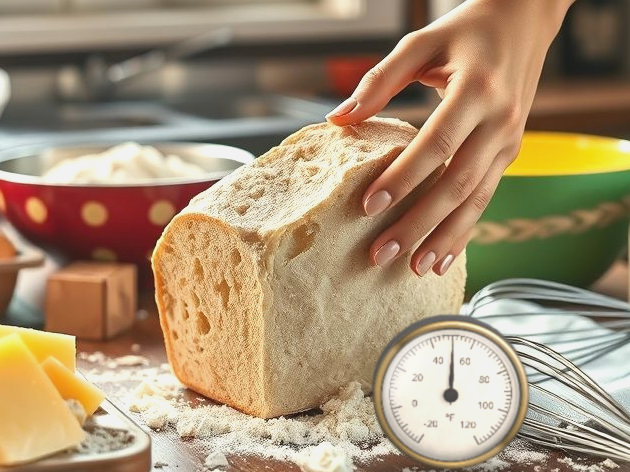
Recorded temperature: 50 °F
